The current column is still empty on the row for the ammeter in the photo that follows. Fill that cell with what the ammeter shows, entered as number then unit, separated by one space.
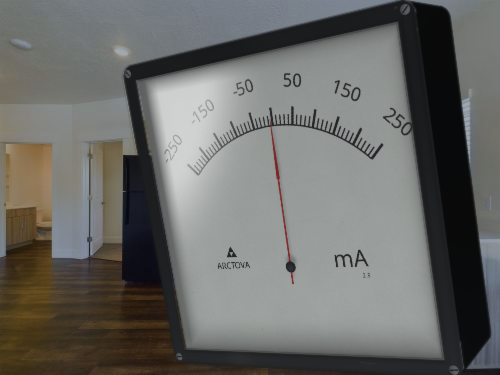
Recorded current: 0 mA
